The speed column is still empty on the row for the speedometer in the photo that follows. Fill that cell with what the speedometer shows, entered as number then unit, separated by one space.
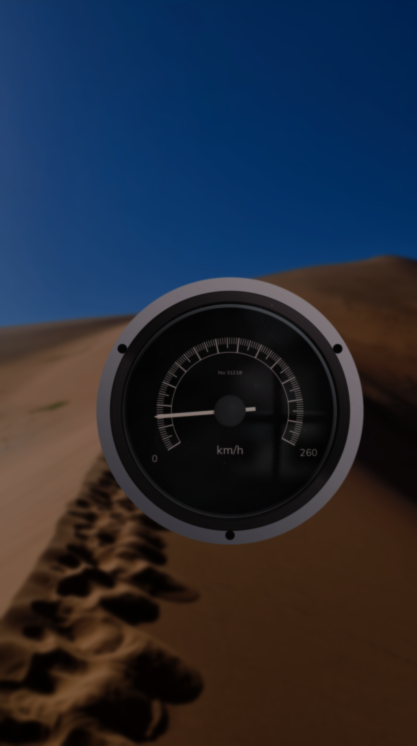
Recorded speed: 30 km/h
